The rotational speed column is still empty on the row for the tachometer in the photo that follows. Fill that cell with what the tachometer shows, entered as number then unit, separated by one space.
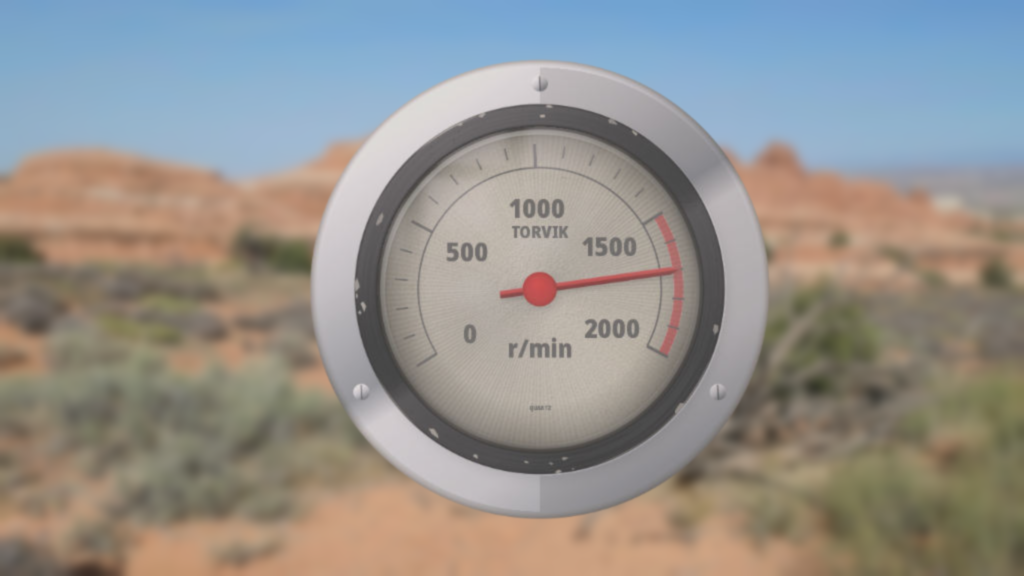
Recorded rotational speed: 1700 rpm
